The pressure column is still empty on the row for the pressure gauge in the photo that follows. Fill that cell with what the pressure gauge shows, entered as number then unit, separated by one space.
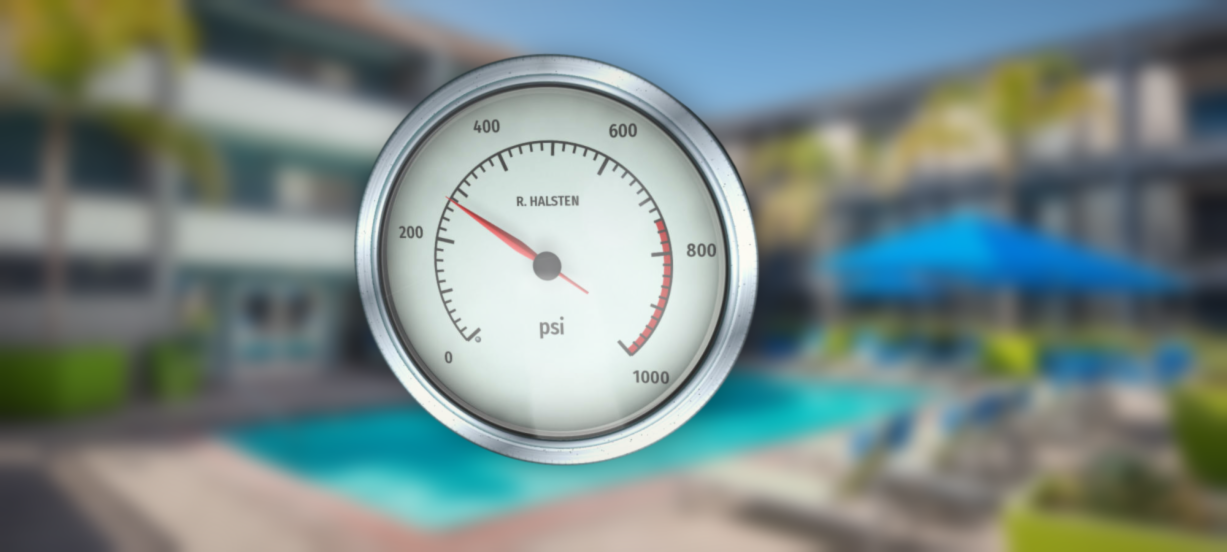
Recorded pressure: 280 psi
